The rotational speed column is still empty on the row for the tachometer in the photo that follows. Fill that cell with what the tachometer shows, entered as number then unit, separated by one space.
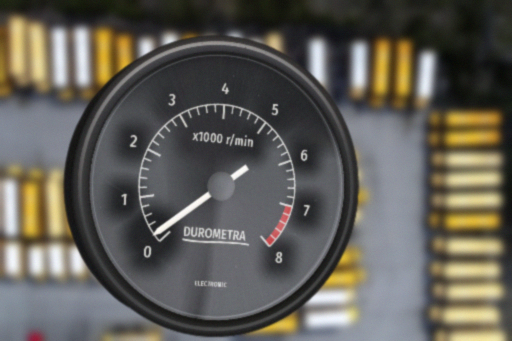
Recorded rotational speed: 200 rpm
